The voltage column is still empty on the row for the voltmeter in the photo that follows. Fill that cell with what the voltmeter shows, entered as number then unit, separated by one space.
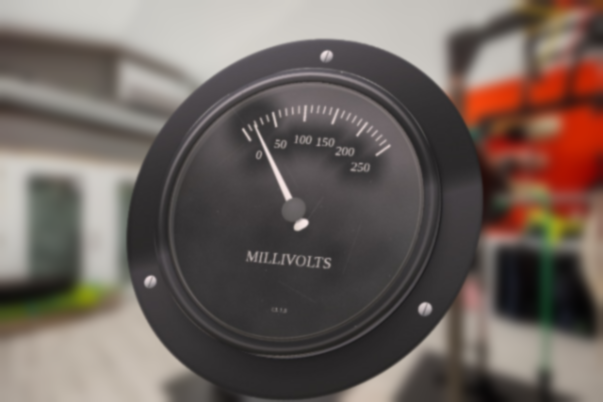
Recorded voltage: 20 mV
